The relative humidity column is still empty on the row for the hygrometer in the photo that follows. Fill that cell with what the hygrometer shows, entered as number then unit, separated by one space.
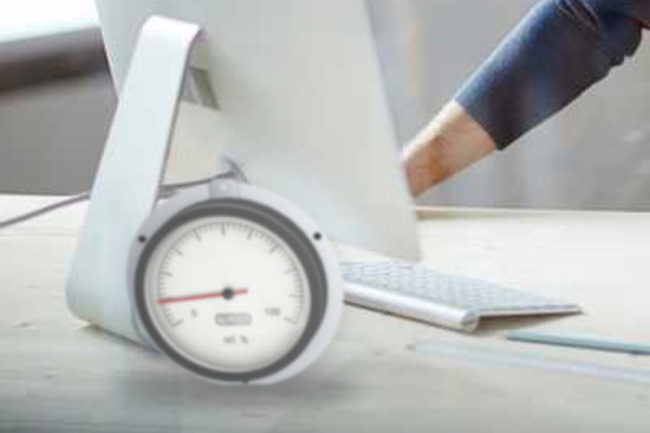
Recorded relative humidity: 10 %
